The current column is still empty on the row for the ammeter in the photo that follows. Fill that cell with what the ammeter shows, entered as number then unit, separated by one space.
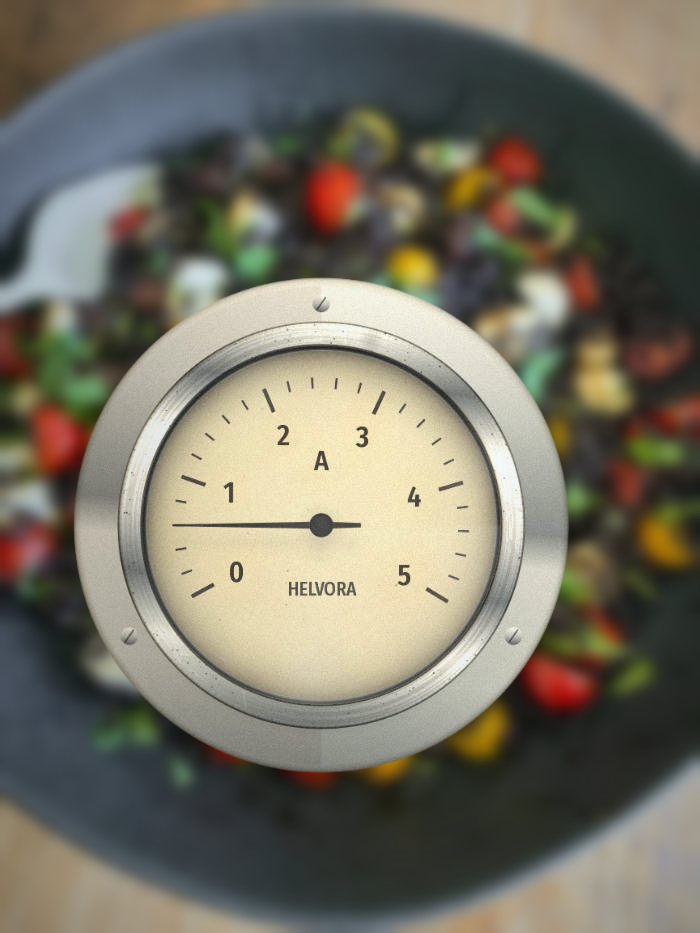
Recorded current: 0.6 A
